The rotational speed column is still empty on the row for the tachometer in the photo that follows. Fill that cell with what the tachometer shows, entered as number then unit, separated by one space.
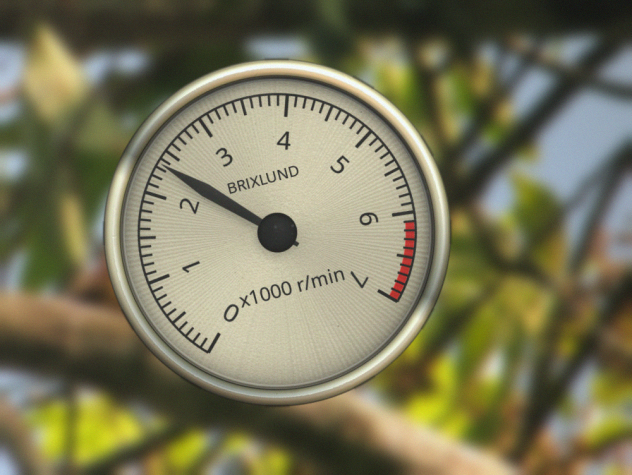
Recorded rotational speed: 2350 rpm
